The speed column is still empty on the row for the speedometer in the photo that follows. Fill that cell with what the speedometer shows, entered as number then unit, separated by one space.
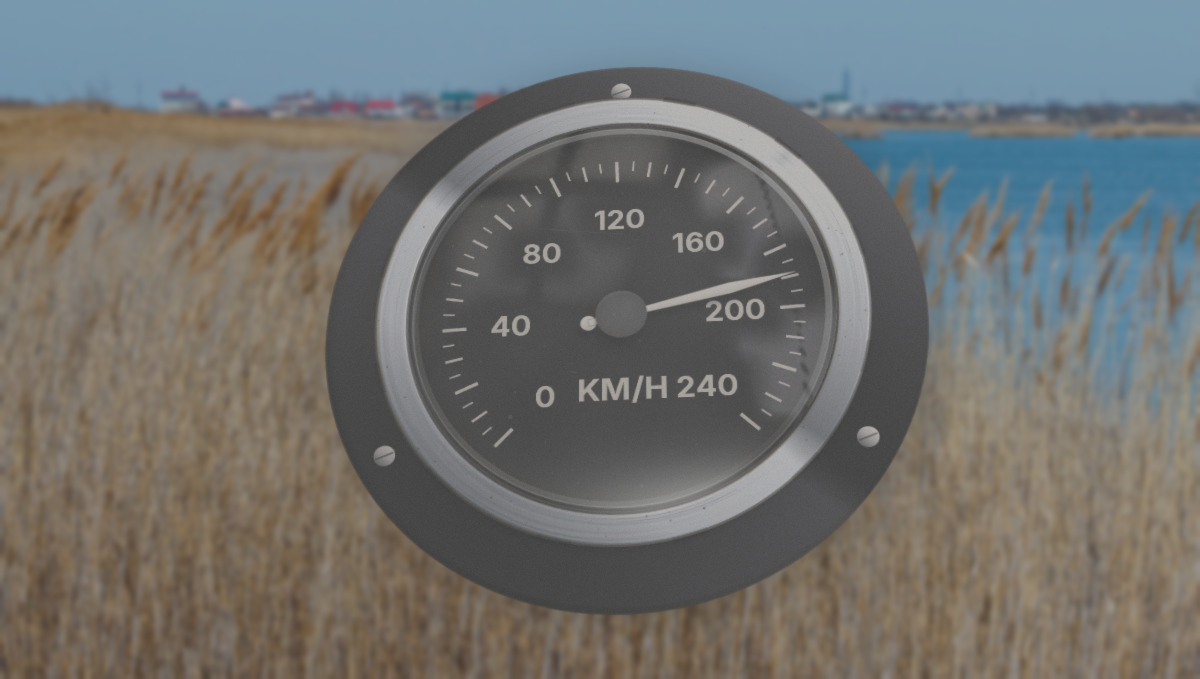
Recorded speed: 190 km/h
